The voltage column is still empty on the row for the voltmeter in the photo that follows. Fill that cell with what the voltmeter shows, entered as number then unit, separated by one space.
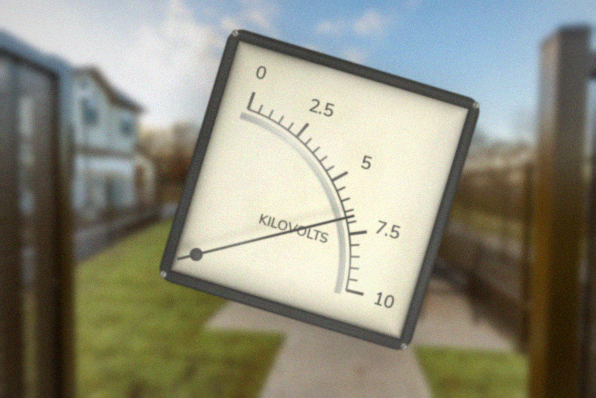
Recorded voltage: 6.75 kV
